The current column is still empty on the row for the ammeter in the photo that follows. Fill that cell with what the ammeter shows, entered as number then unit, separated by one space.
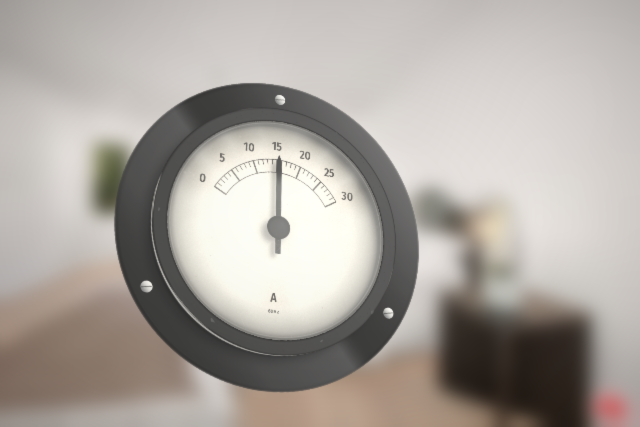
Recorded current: 15 A
